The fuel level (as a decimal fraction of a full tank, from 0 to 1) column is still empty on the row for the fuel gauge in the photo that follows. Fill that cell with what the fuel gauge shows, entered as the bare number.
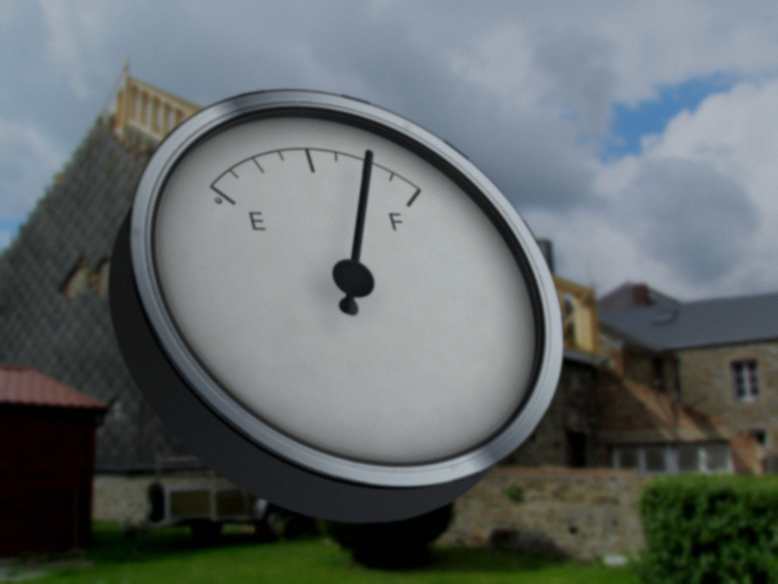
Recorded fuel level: 0.75
